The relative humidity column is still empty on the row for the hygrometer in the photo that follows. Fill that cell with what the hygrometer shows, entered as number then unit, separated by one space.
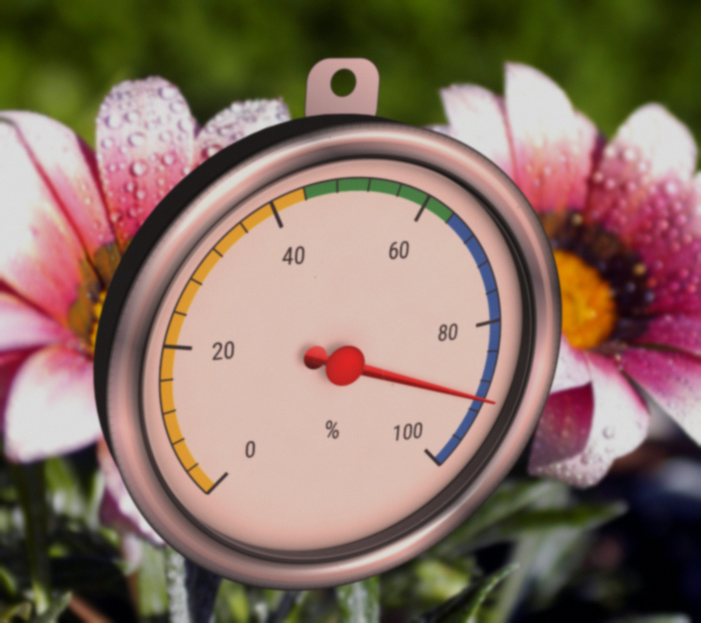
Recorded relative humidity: 90 %
